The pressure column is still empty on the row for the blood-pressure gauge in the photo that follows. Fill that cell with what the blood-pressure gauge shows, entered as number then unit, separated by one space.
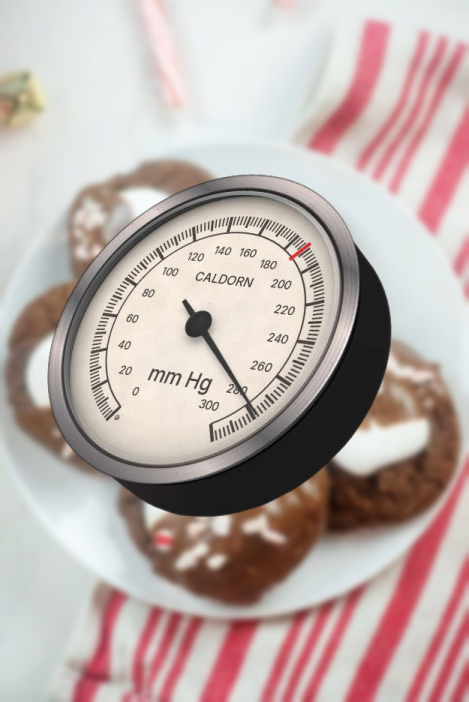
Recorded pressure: 278 mmHg
